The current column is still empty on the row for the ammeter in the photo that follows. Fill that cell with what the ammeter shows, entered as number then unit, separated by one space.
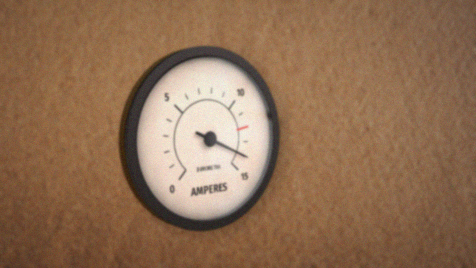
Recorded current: 14 A
